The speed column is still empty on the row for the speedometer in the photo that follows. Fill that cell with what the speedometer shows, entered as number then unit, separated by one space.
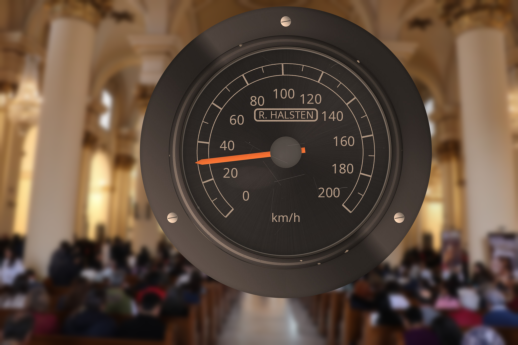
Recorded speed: 30 km/h
